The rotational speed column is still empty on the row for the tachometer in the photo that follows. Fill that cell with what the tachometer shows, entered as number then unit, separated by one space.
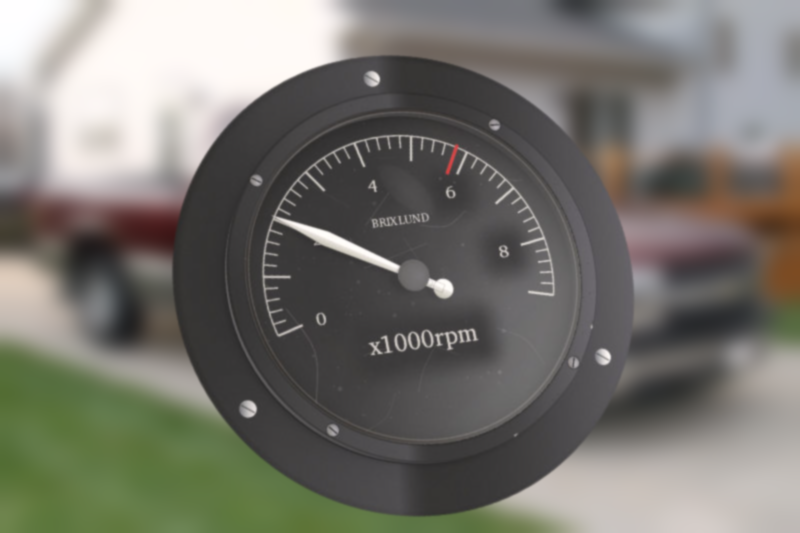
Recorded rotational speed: 2000 rpm
